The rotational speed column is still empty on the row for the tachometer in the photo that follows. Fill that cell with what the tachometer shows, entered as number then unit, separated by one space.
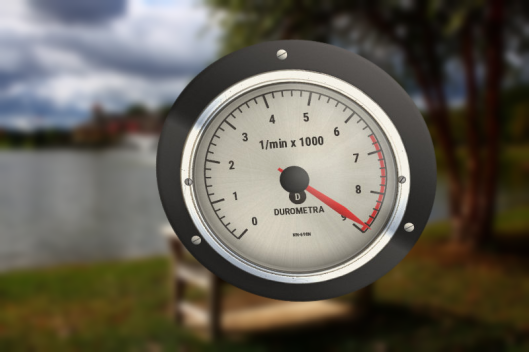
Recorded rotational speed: 8800 rpm
